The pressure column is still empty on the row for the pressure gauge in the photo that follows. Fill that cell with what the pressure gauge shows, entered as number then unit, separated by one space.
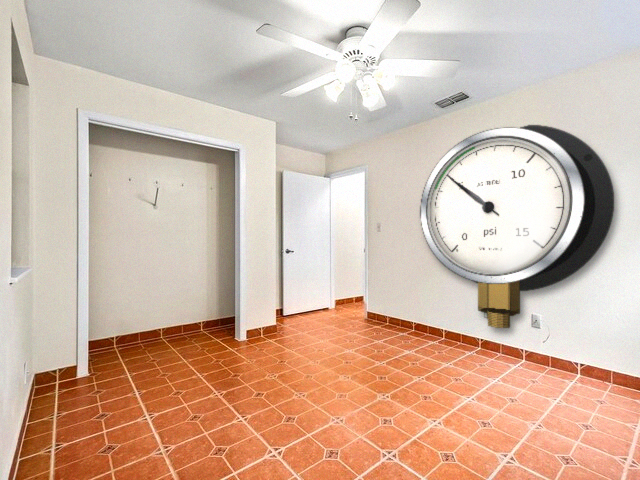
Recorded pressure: 5 psi
